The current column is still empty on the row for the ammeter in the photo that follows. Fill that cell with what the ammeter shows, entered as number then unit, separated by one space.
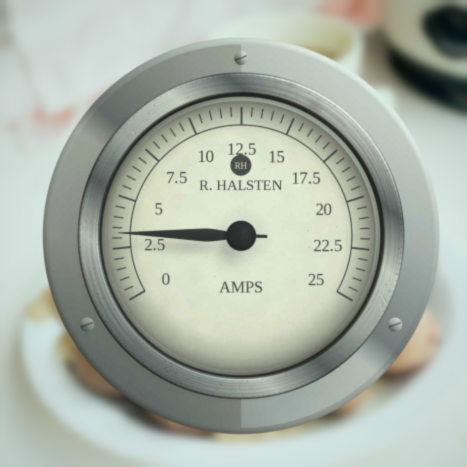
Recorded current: 3.25 A
